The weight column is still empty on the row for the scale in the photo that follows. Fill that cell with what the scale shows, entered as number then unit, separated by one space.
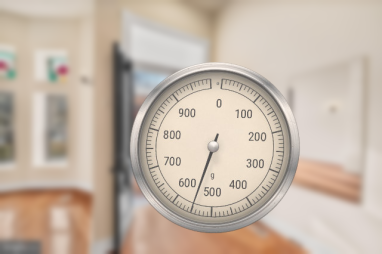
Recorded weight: 550 g
